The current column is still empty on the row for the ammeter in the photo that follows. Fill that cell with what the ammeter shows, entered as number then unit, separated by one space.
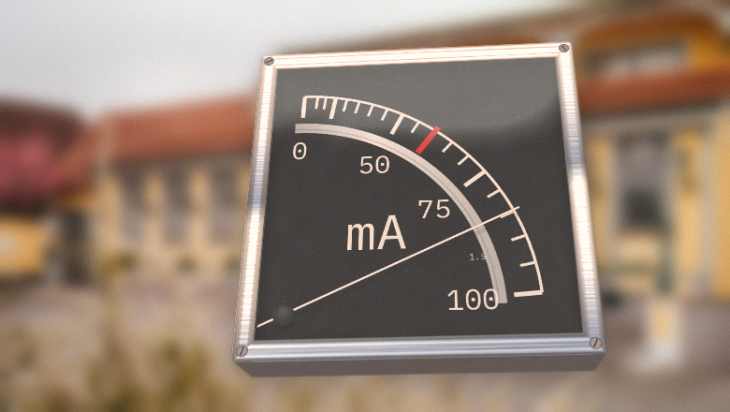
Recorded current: 85 mA
